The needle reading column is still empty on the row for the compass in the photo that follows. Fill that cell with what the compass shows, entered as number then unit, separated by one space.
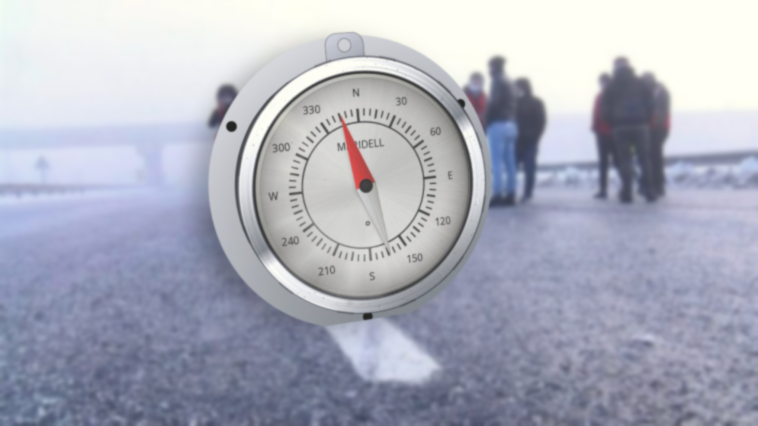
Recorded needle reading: 345 °
